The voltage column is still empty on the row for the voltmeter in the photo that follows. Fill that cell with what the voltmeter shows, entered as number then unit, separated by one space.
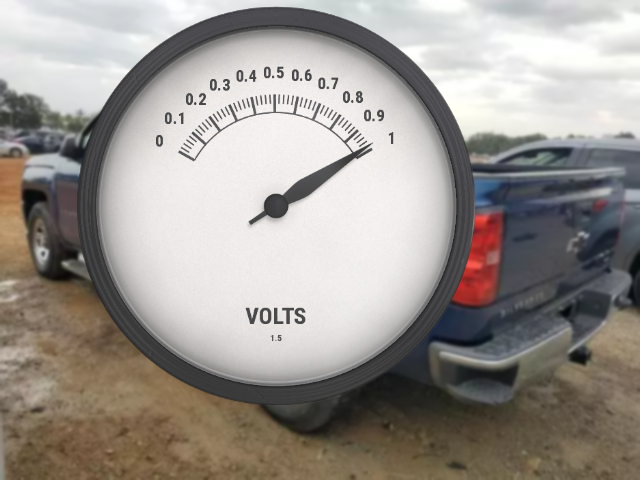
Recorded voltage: 0.98 V
